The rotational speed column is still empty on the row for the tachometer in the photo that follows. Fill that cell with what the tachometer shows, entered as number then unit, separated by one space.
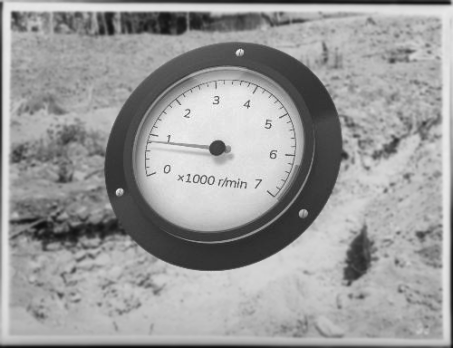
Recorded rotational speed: 800 rpm
